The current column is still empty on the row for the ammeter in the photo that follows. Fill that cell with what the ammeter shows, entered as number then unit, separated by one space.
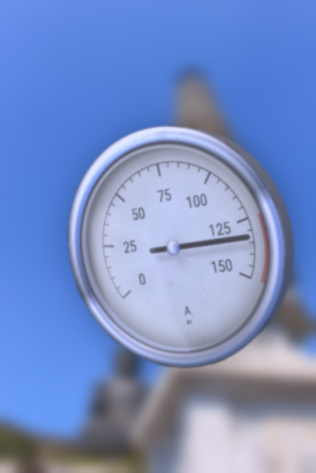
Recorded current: 132.5 A
